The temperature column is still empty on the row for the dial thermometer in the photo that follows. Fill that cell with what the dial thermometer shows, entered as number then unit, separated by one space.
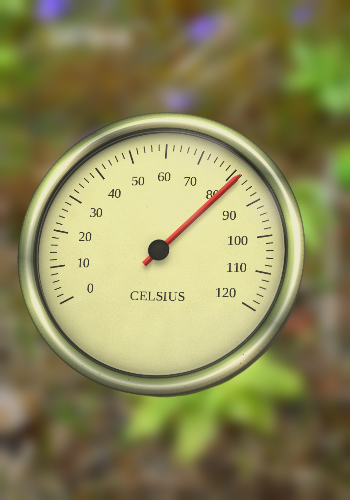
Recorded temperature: 82 °C
